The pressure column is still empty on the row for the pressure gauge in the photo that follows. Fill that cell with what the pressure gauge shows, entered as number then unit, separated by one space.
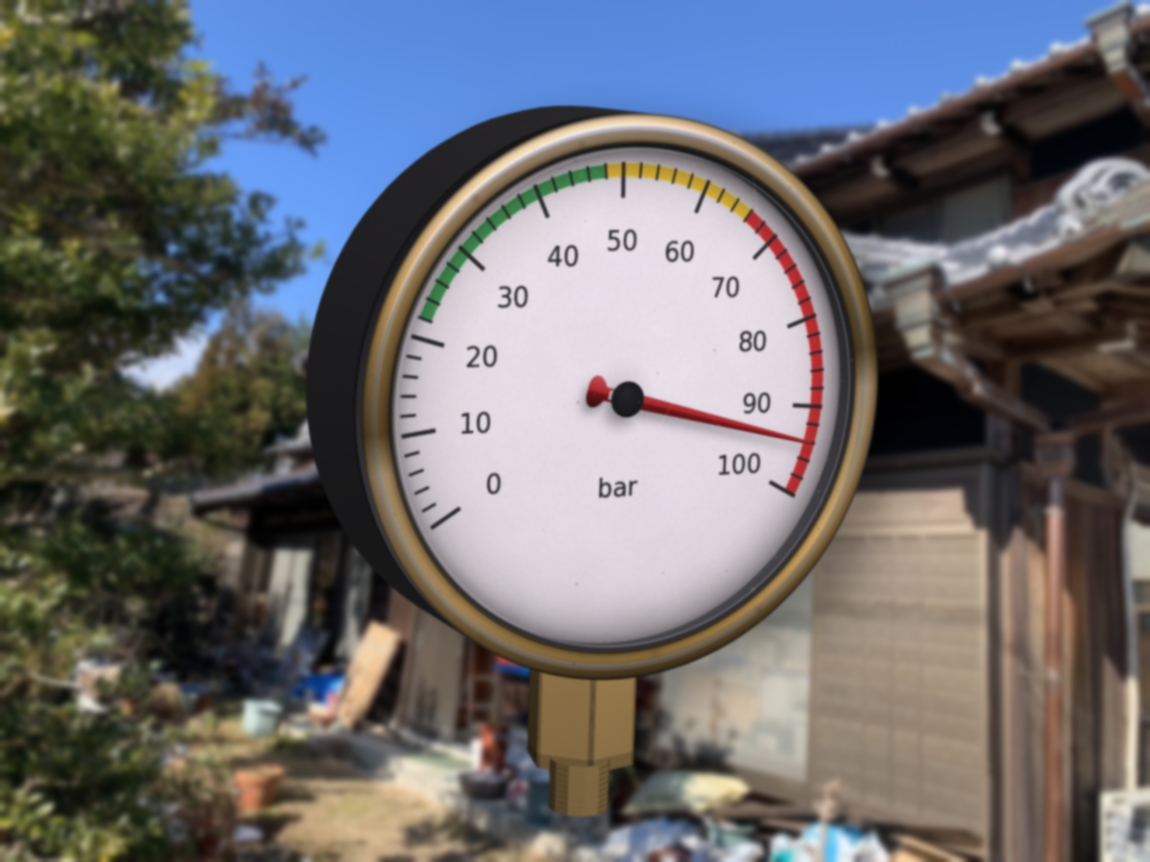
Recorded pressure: 94 bar
